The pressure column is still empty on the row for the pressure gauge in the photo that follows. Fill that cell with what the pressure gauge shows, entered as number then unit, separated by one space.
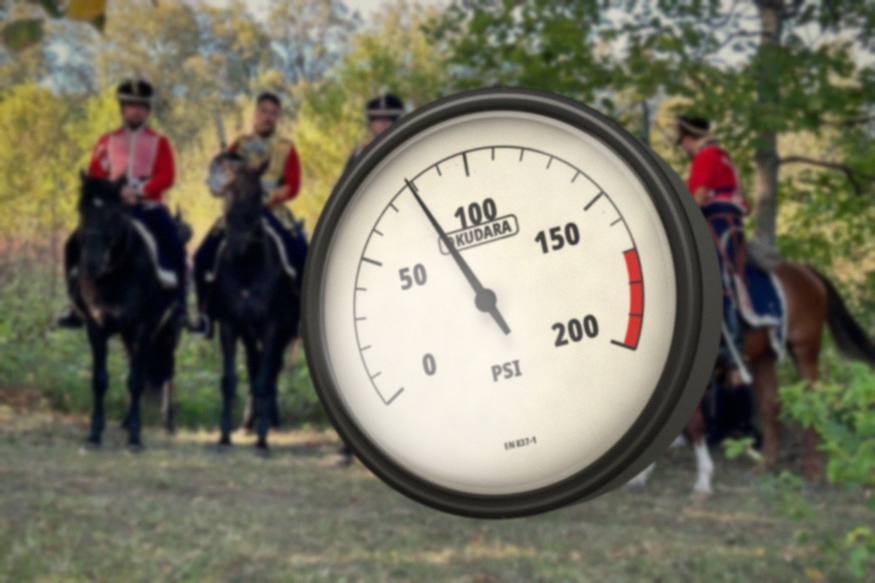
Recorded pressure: 80 psi
